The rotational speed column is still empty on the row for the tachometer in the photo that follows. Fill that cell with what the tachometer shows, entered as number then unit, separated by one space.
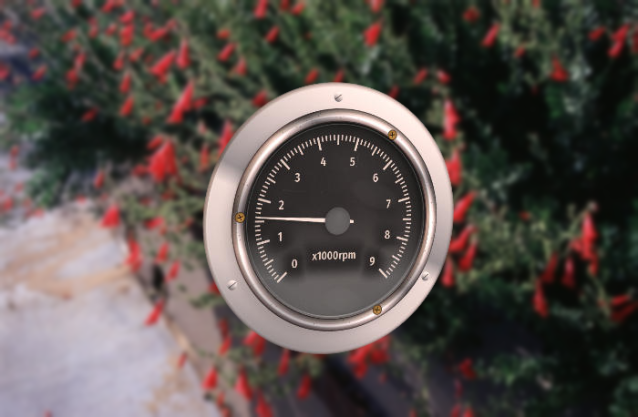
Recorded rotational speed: 1600 rpm
